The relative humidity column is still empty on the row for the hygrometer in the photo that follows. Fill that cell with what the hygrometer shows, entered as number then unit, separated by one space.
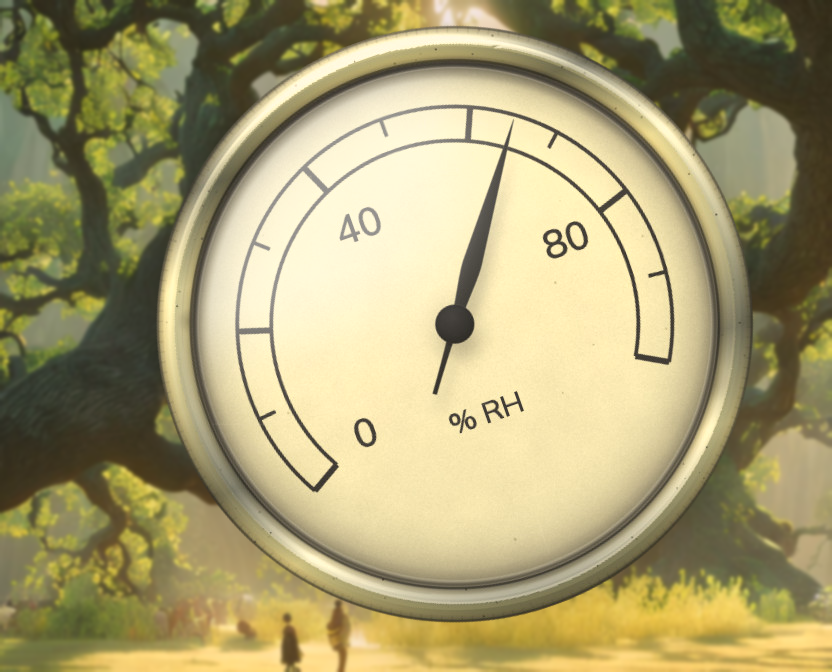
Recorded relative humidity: 65 %
